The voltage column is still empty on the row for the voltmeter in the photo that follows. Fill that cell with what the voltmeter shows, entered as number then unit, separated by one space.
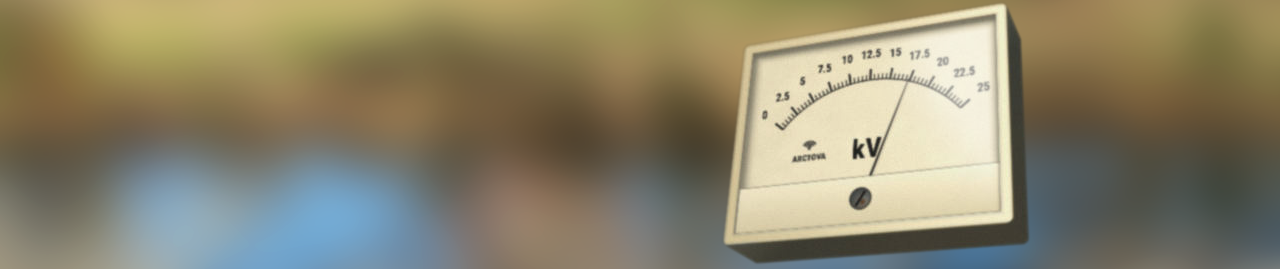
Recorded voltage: 17.5 kV
